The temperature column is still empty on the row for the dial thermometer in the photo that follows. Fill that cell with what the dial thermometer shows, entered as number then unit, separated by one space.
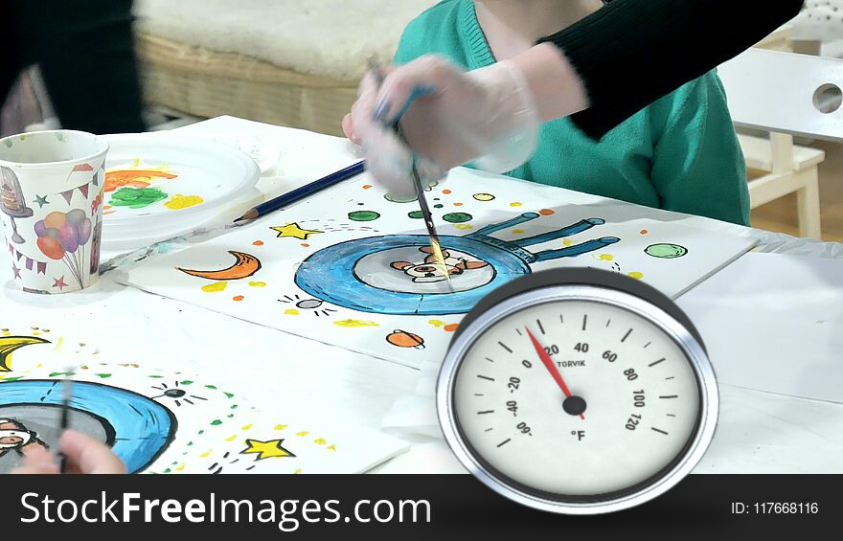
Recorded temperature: 15 °F
